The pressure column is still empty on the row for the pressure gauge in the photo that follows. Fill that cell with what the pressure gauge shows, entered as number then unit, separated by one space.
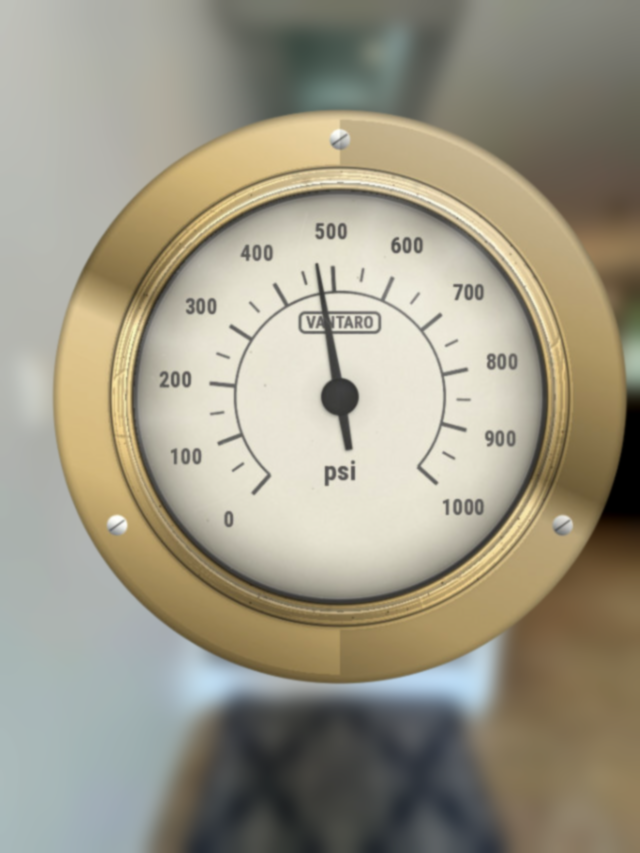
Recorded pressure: 475 psi
